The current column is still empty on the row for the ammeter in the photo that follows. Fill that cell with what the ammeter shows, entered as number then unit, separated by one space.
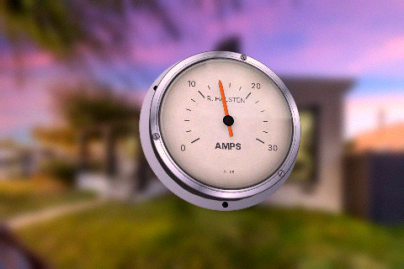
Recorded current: 14 A
